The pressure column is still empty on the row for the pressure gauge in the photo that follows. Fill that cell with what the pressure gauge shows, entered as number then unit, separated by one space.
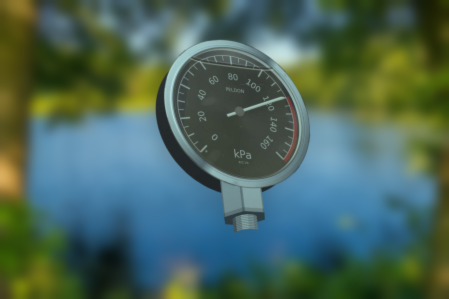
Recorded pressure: 120 kPa
